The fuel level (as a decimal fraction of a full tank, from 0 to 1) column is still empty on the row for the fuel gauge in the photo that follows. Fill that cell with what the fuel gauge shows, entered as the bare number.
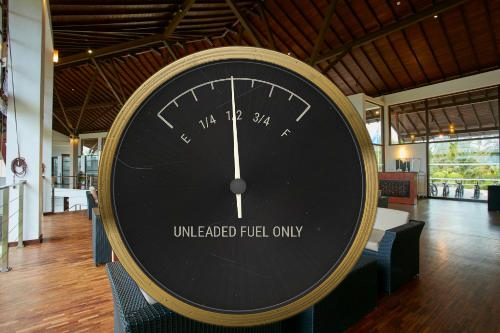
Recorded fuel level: 0.5
